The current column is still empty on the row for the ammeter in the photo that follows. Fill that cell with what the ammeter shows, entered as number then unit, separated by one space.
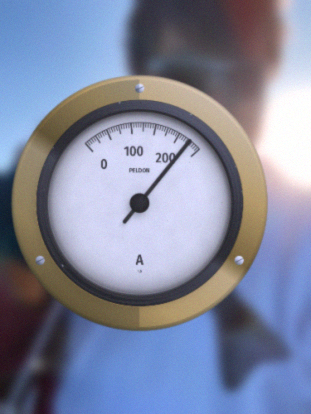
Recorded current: 225 A
